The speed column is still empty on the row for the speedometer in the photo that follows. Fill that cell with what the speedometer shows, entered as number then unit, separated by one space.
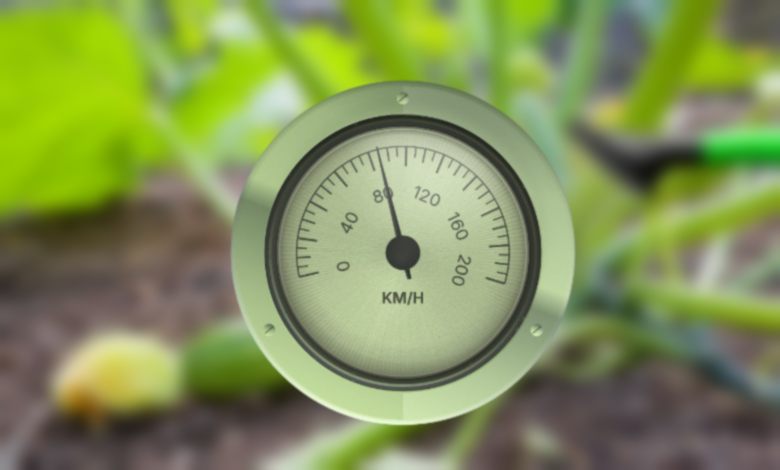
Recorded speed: 85 km/h
